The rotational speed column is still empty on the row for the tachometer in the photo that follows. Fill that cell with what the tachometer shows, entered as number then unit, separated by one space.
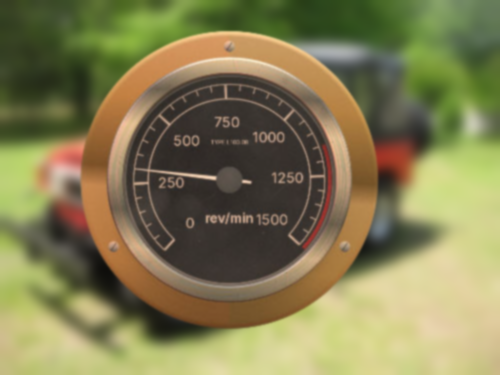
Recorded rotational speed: 300 rpm
